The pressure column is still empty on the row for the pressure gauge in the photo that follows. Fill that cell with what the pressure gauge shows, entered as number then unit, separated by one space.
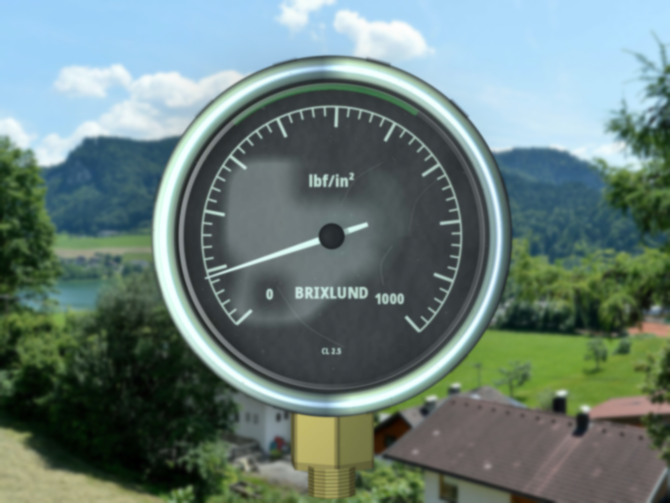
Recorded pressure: 90 psi
